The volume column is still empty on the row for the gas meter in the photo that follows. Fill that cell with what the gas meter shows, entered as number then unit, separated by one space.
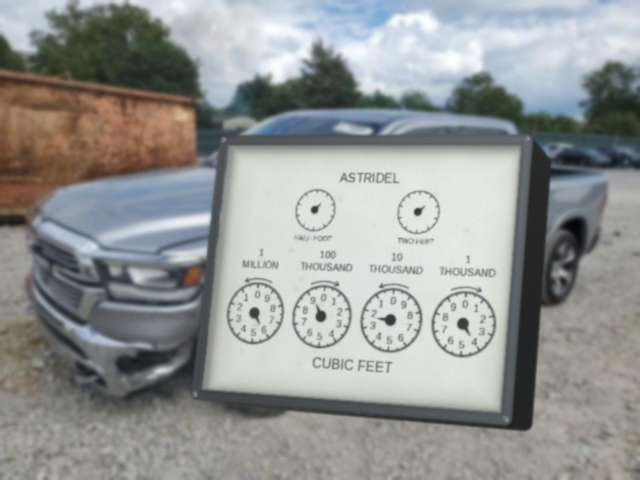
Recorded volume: 592400 ft³
